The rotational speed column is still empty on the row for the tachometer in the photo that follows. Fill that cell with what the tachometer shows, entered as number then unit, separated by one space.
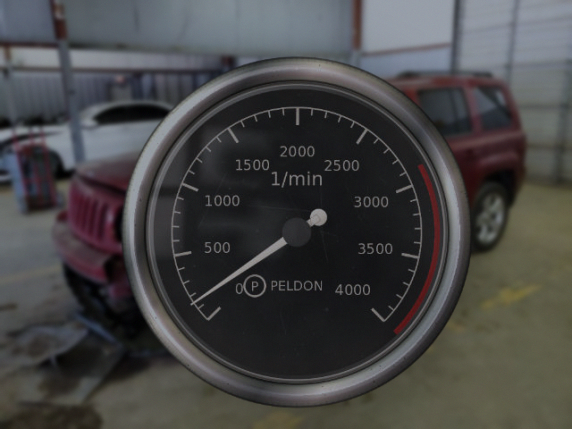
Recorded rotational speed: 150 rpm
